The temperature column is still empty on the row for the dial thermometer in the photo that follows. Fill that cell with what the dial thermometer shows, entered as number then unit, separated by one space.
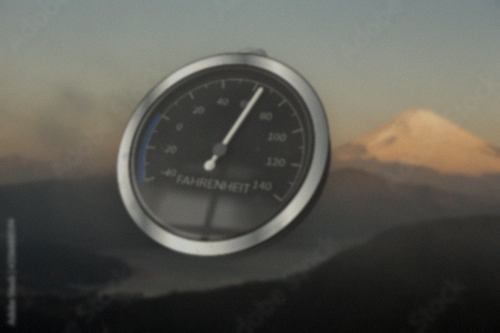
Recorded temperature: 65 °F
